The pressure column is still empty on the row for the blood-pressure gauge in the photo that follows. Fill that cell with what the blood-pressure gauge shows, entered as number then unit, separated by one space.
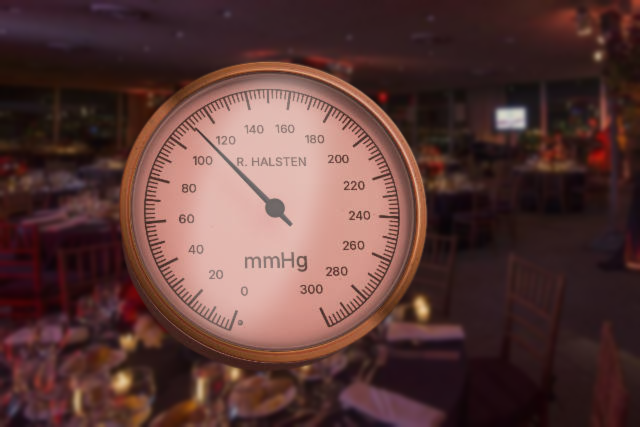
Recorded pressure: 110 mmHg
